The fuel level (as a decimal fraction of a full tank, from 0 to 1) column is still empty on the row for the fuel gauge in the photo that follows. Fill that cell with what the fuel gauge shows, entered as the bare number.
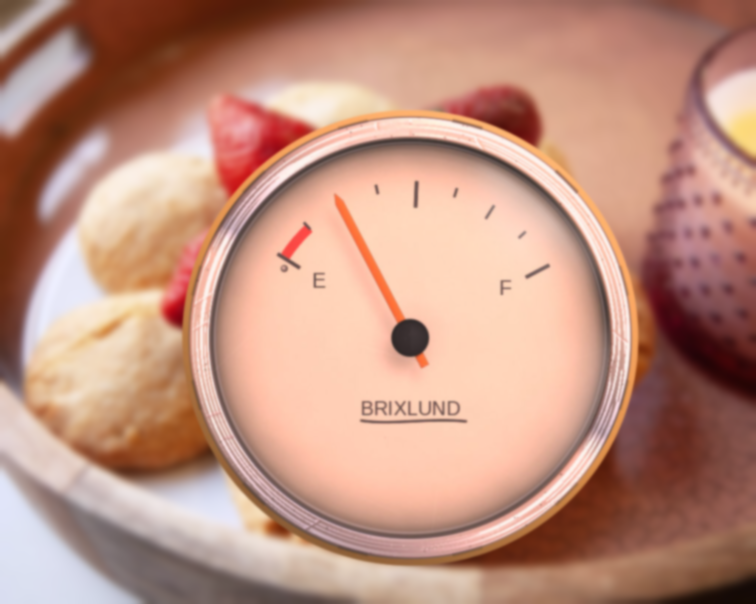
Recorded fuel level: 0.25
